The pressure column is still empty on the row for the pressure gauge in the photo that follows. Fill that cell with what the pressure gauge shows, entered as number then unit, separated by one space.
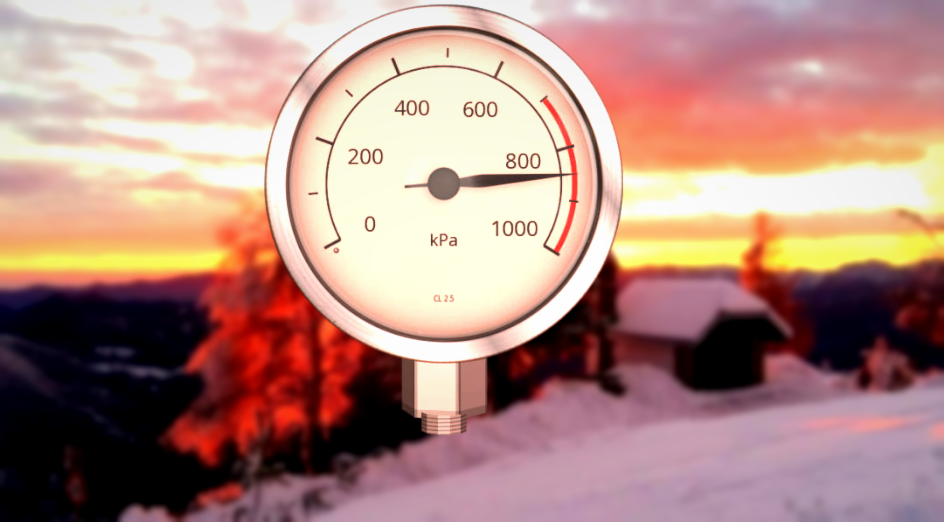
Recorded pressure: 850 kPa
